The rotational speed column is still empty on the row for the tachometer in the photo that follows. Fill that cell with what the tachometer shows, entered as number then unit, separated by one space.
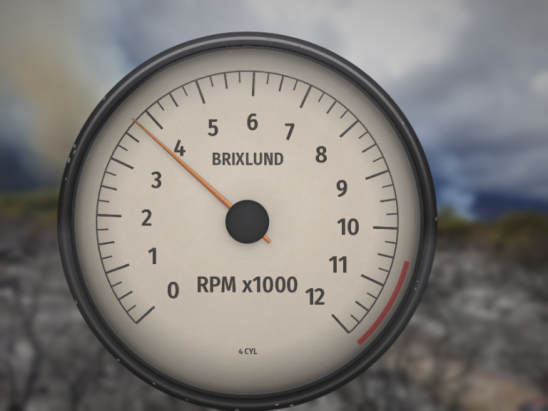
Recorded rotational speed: 3750 rpm
